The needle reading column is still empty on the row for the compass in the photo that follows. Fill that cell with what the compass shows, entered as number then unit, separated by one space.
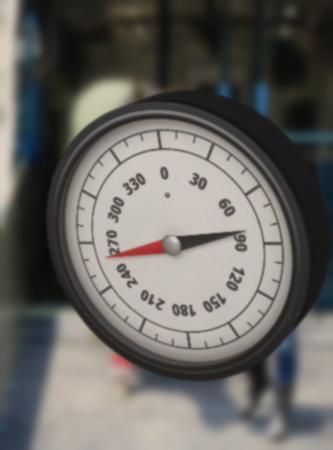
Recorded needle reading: 260 °
